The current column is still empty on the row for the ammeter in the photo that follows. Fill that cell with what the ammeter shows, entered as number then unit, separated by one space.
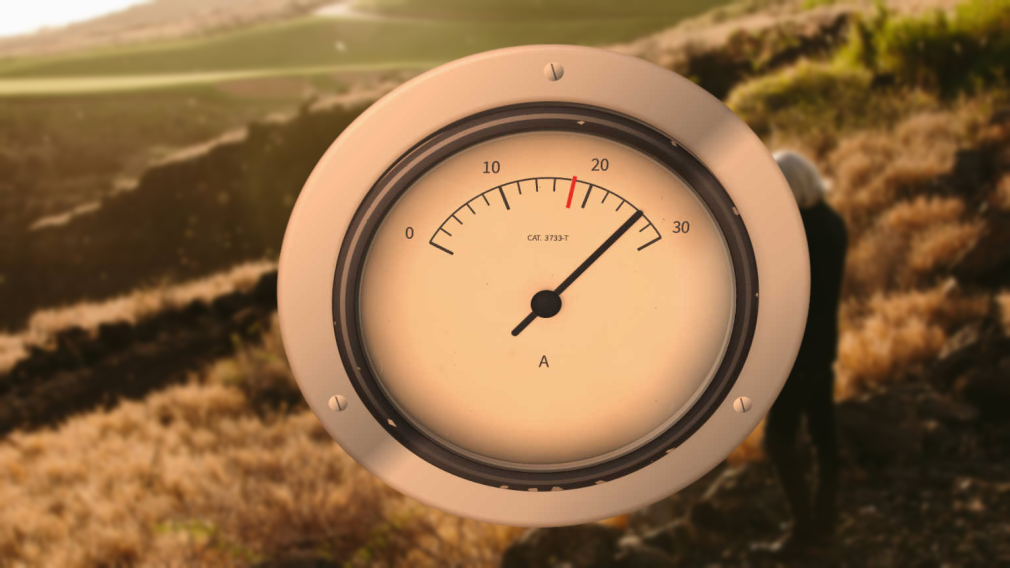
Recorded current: 26 A
